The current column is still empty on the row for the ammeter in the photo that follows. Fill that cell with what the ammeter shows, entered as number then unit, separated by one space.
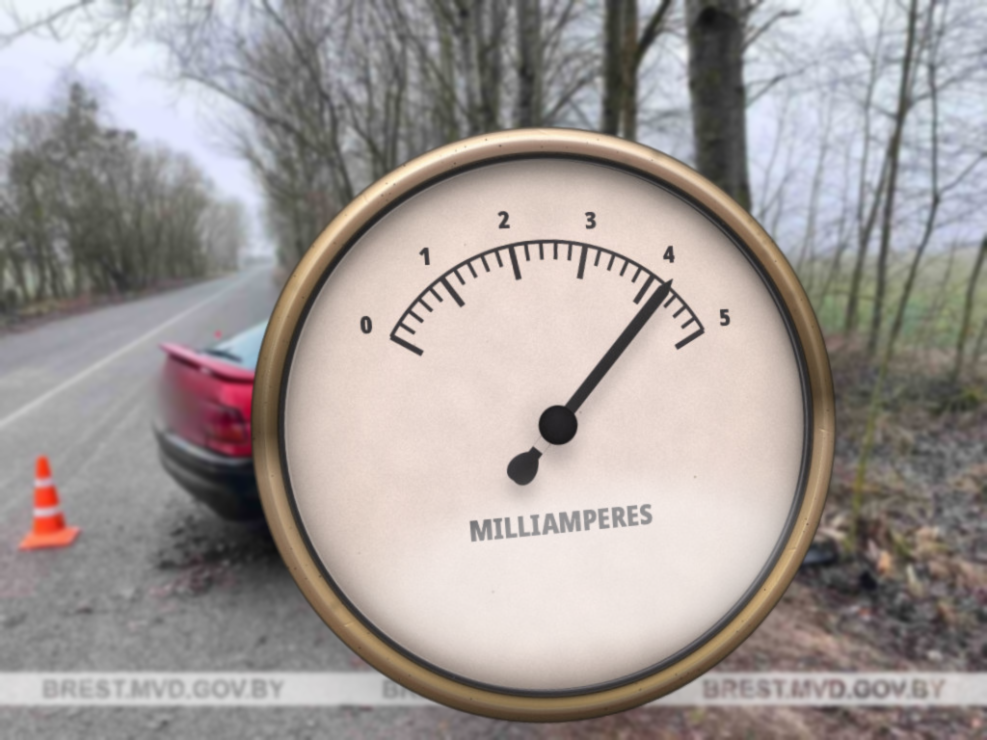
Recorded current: 4.2 mA
